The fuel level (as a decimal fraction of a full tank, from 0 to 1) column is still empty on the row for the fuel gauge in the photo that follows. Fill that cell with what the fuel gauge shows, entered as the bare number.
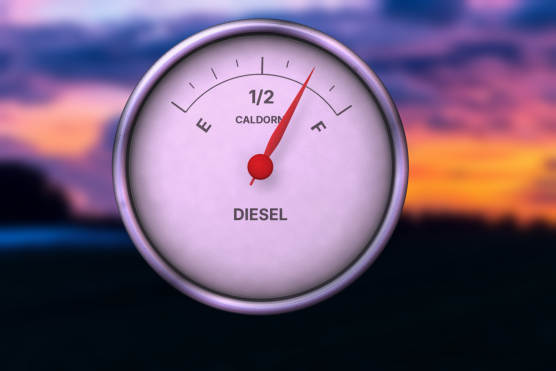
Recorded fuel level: 0.75
